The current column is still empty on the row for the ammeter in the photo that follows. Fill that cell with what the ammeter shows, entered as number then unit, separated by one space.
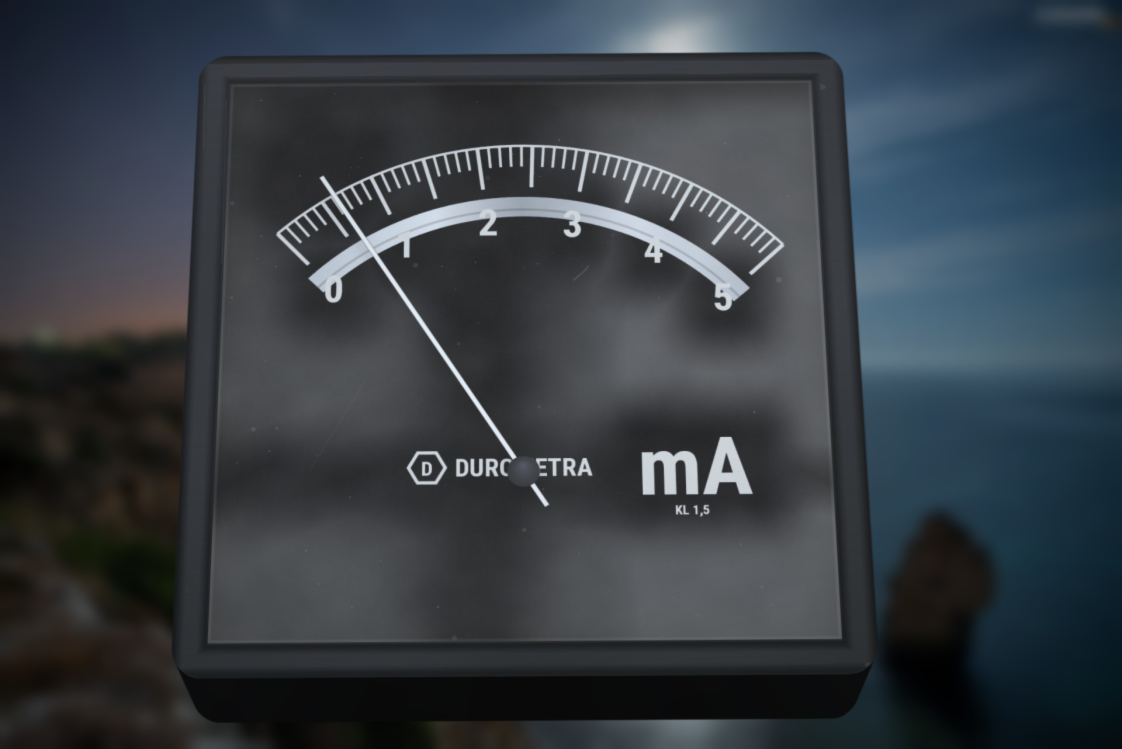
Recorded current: 0.6 mA
